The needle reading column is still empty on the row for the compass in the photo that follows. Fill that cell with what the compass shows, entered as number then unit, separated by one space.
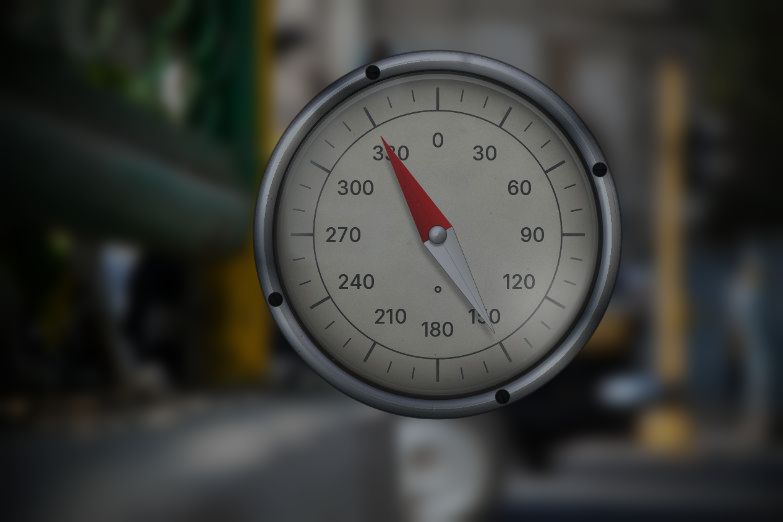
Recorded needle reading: 330 °
